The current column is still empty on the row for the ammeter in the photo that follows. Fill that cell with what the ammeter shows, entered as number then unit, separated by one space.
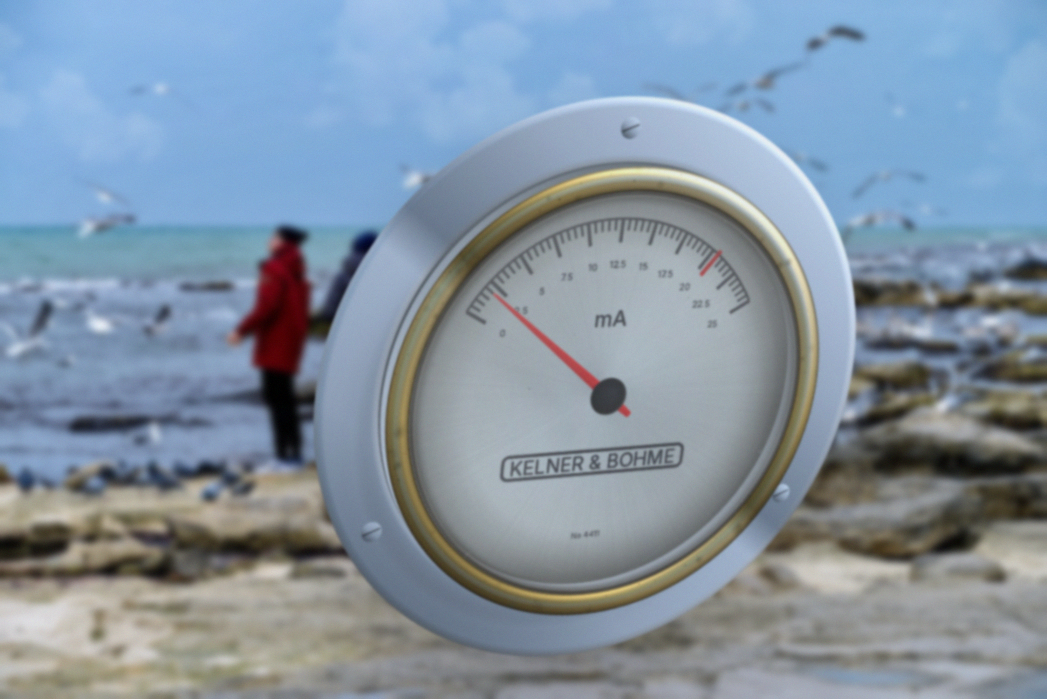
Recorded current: 2 mA
